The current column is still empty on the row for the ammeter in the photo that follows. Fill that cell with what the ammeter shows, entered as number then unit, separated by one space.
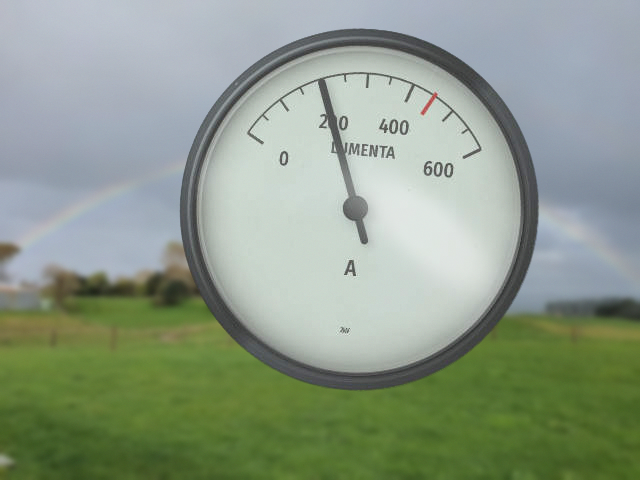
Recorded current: 200 A
